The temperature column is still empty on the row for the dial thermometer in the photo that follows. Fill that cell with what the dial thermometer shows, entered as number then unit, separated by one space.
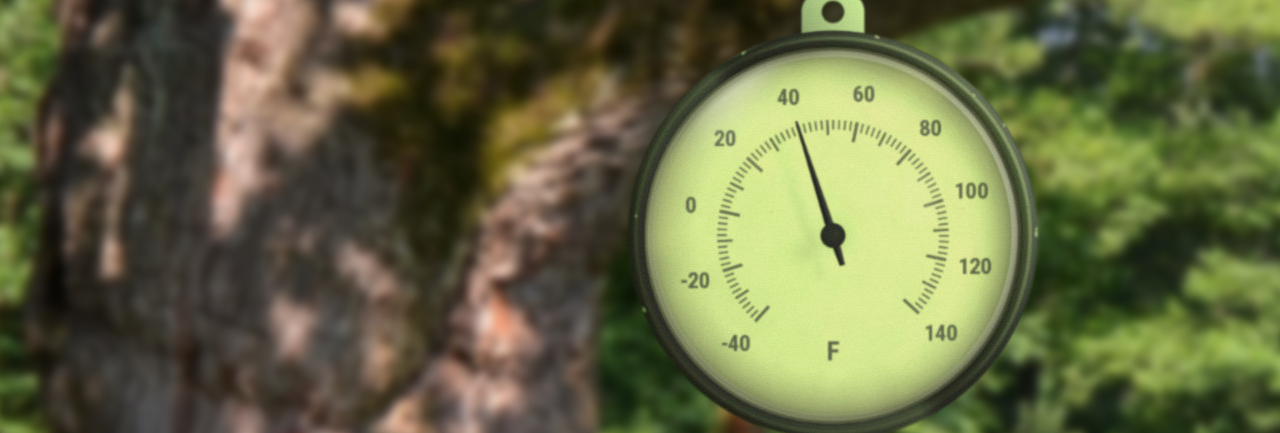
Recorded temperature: 40 °F
